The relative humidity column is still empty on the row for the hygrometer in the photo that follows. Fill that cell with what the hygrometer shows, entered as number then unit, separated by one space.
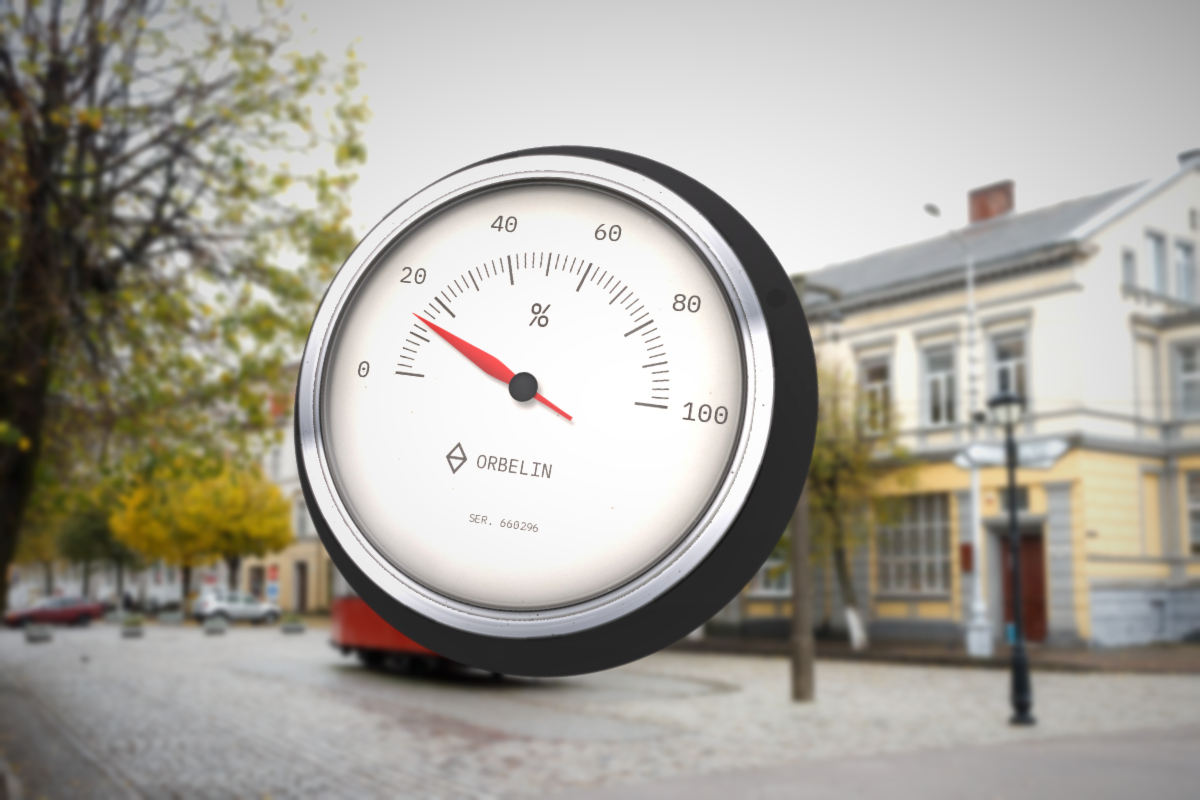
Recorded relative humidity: 14 %
